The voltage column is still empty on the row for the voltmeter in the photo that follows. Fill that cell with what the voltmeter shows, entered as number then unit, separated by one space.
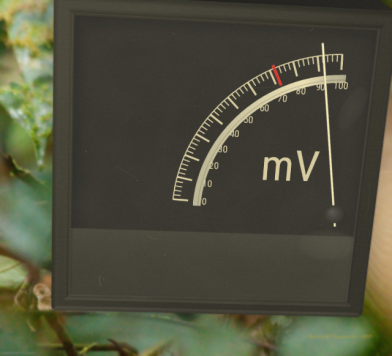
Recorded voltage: 92 mV
